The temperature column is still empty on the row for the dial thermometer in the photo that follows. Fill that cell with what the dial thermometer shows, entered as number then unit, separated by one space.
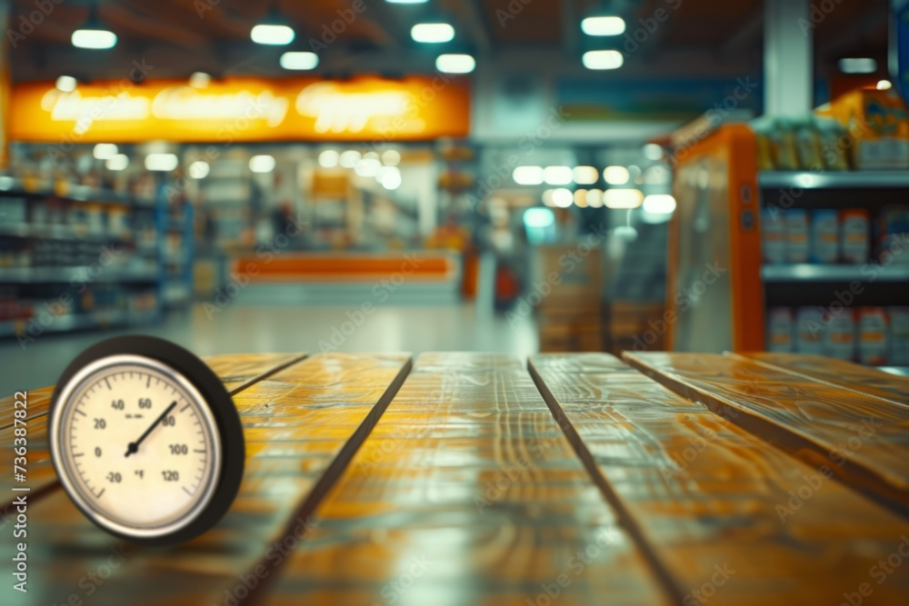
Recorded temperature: 76 °F
